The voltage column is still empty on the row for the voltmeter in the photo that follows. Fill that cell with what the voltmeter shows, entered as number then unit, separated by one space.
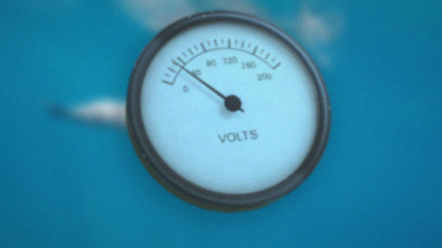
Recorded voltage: 30 V
